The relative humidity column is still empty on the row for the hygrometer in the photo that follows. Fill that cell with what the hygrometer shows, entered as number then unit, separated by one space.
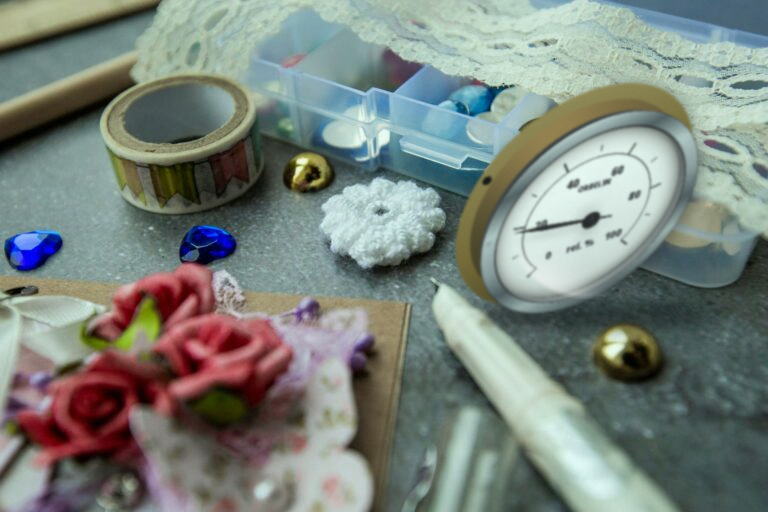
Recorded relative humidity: 20 %
